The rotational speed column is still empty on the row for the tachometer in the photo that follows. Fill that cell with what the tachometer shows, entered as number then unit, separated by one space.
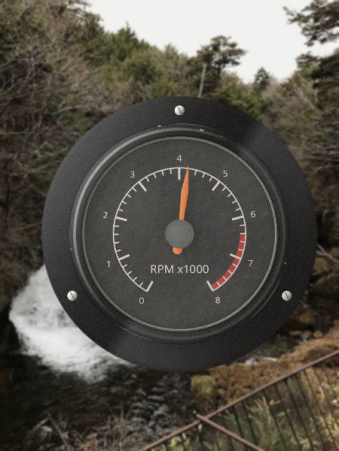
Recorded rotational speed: 4200 rpm
